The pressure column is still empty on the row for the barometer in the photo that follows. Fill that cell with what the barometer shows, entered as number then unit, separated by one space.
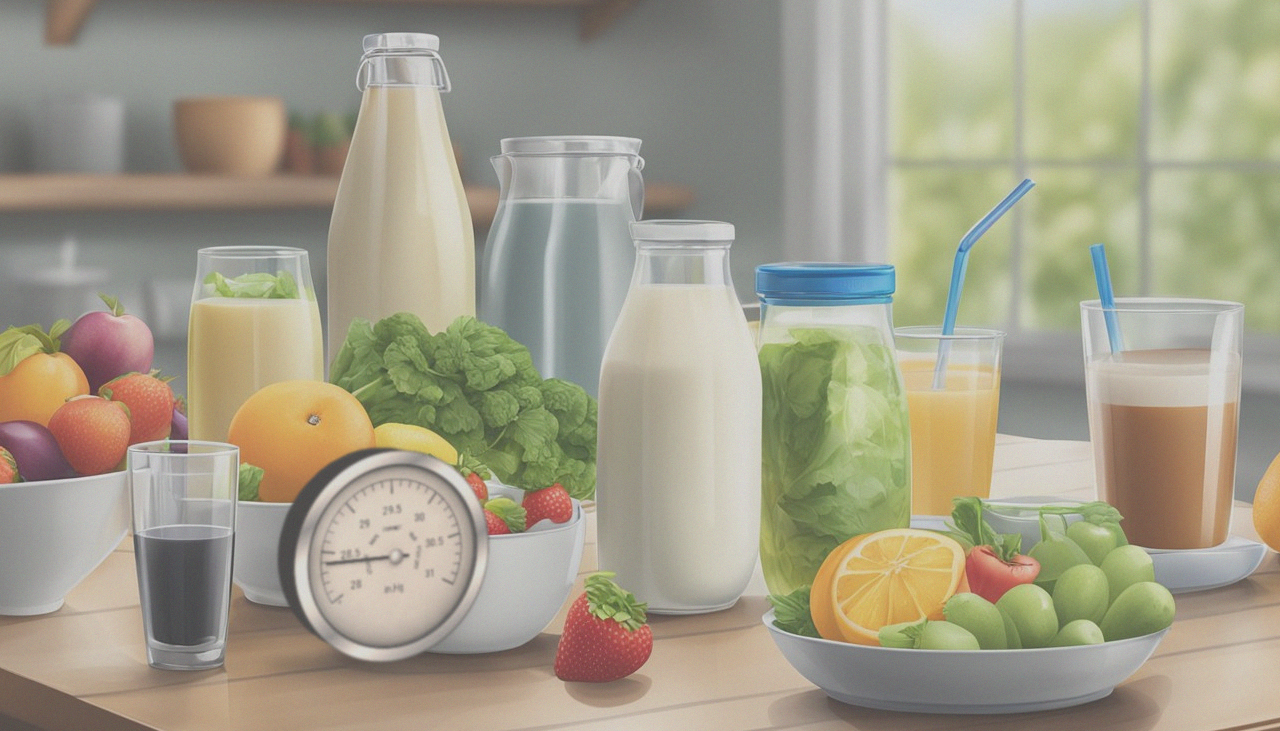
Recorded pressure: 28.4 inHg
